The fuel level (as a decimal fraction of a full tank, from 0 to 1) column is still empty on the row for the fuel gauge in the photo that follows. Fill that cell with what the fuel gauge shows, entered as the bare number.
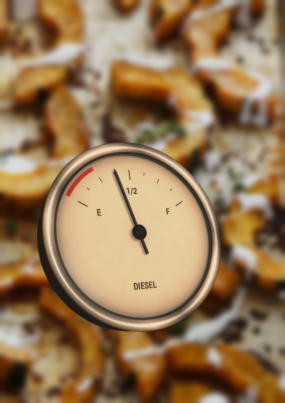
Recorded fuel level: 0.375
